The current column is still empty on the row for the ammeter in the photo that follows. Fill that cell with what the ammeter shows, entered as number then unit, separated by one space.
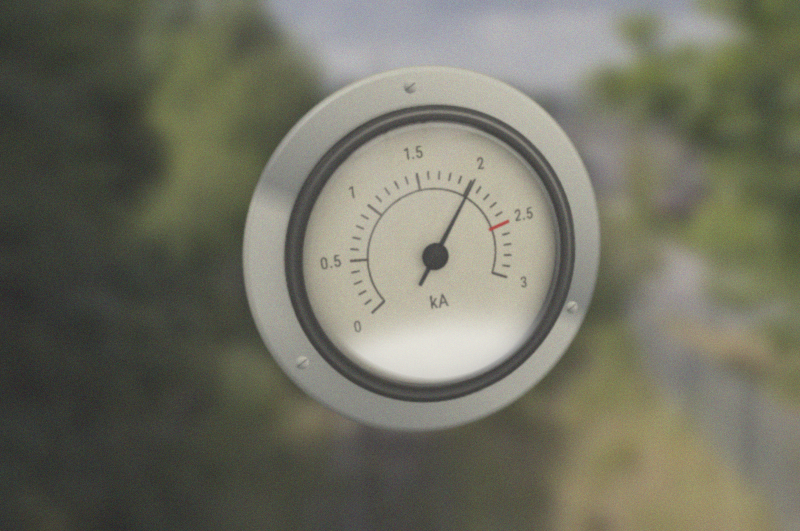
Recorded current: 2 kA
